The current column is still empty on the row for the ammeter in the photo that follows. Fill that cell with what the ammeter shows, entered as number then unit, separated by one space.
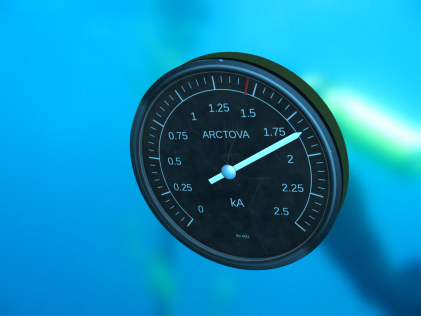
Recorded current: 1.85 kA
